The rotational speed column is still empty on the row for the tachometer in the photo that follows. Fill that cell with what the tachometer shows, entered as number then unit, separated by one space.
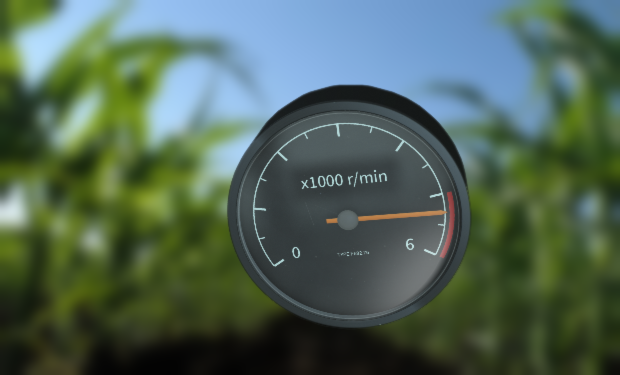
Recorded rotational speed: 5250 rpm
